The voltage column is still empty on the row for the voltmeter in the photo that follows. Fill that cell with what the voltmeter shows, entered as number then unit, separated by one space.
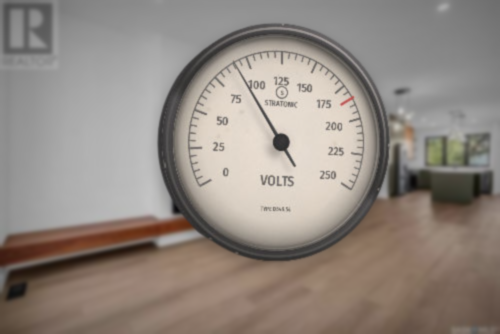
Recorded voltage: 90 V
